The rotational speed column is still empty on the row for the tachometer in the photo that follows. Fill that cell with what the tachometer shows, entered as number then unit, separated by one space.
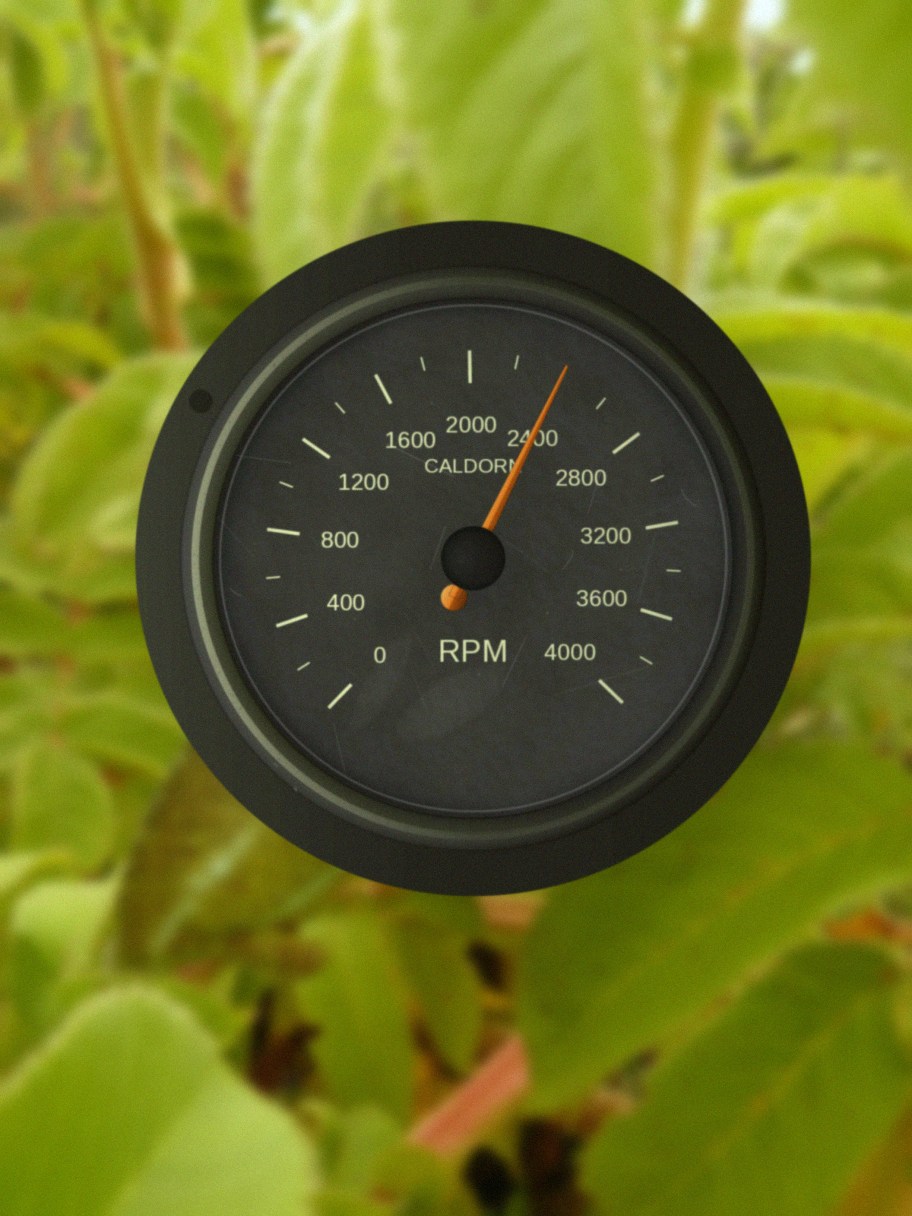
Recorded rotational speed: 2400 rpm
